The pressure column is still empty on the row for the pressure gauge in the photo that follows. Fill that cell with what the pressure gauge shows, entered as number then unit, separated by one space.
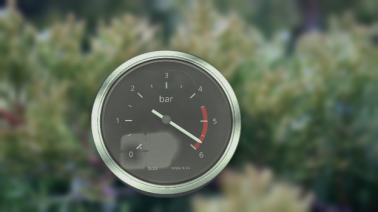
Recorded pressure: 5.75 bar
